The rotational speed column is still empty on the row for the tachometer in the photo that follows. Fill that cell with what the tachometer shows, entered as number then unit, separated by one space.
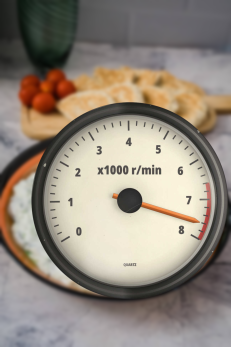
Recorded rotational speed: 7600 rpm
